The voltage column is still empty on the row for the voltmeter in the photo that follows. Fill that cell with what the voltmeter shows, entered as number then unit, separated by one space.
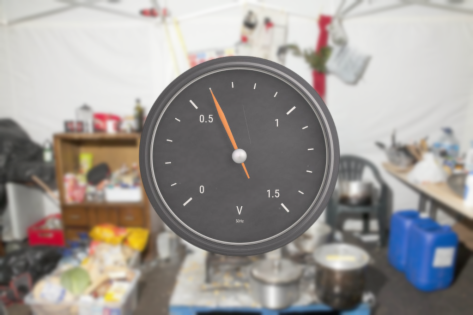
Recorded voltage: 0.6 V
